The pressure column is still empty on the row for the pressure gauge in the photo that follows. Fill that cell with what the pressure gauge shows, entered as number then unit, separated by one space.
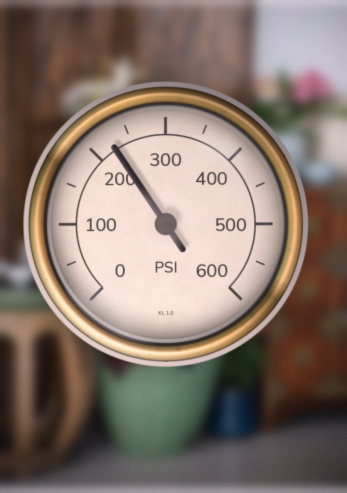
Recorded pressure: 225 psi
